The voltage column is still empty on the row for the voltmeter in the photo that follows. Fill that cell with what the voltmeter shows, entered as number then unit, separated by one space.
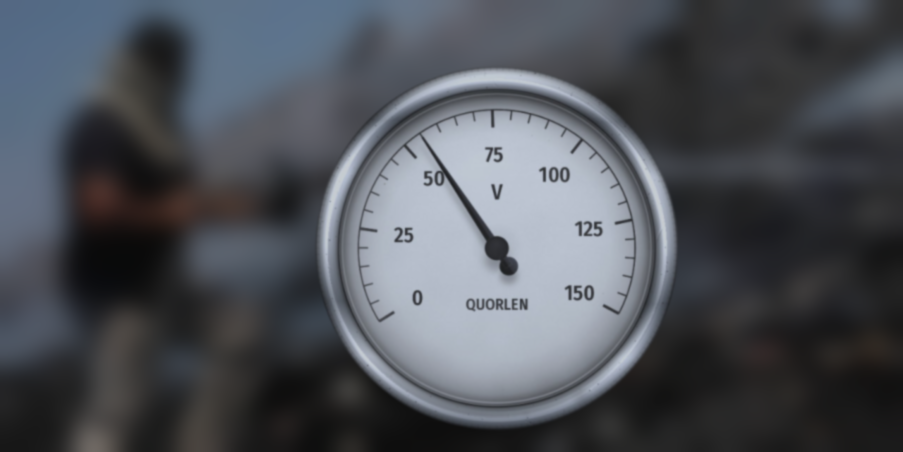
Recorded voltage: 55 V
